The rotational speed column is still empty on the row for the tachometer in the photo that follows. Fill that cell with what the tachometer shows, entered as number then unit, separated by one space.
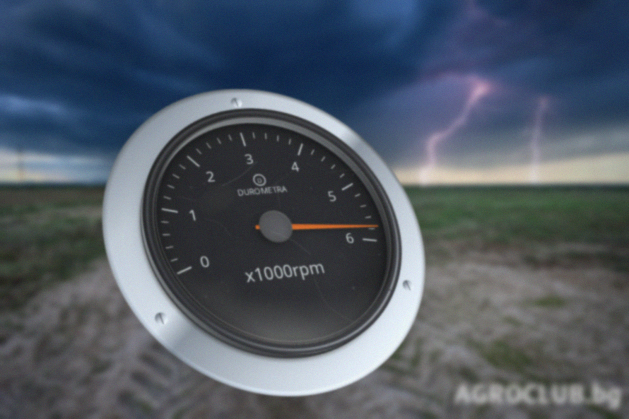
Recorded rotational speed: 5800 rpm
